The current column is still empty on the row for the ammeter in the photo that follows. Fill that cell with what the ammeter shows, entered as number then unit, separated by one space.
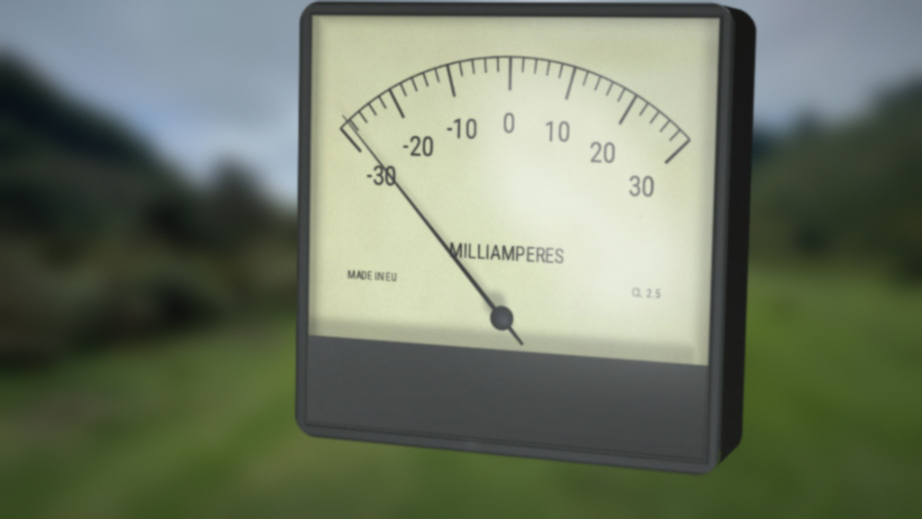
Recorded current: -28 mA
